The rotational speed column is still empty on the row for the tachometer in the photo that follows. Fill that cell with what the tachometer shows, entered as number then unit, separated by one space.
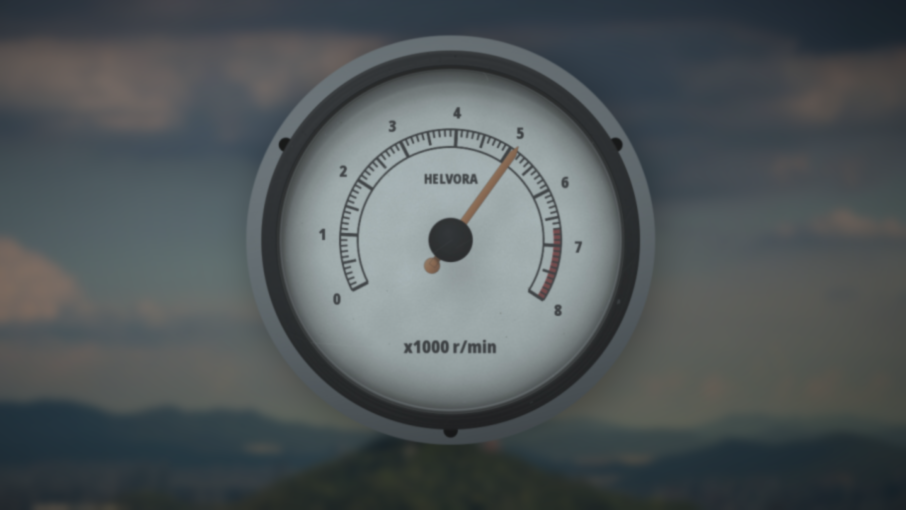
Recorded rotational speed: 5100 rpm
